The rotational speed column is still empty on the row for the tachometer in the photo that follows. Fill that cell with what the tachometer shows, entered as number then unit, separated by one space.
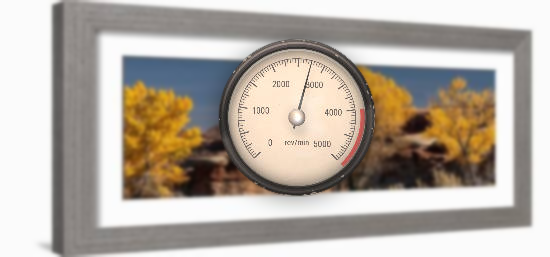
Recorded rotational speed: 2750 rpm
